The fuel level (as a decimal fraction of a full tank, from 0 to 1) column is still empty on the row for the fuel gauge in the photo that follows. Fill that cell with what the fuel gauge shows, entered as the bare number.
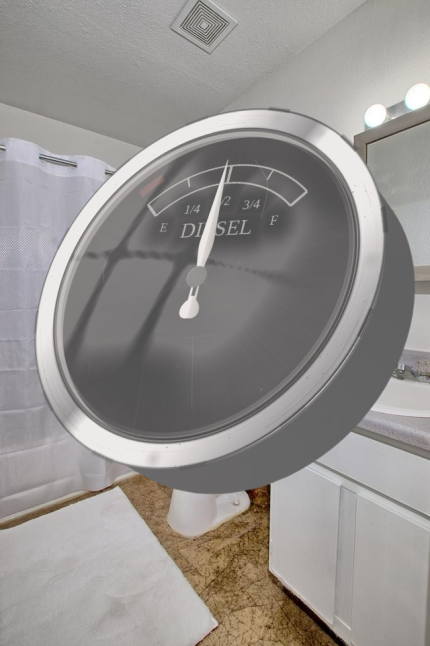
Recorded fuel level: 0.5
